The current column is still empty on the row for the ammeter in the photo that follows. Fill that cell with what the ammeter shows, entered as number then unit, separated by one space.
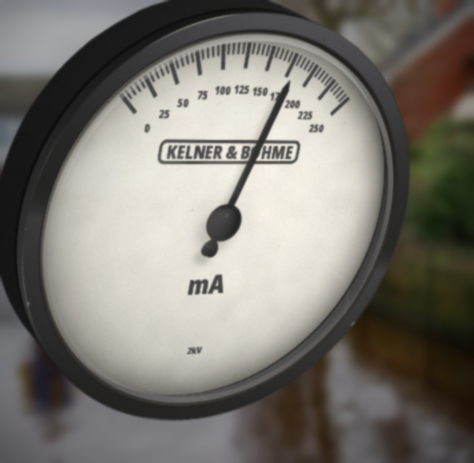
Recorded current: 175 mA
